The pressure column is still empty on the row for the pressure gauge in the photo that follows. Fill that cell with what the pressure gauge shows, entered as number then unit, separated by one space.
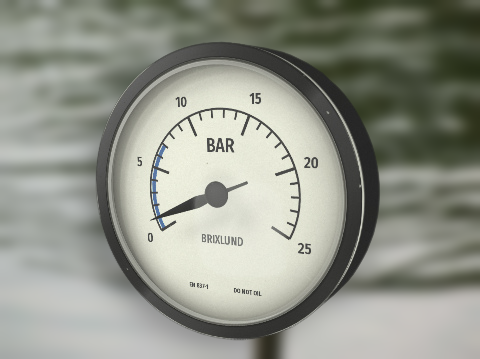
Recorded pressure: 1 bar
